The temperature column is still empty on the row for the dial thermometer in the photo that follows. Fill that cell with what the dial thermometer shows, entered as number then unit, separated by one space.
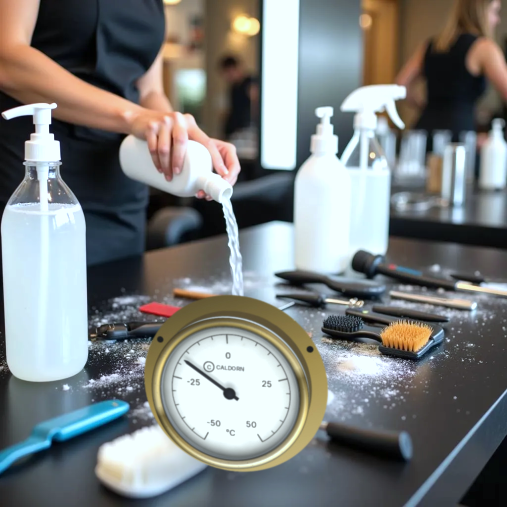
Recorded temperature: -17.5 °C
